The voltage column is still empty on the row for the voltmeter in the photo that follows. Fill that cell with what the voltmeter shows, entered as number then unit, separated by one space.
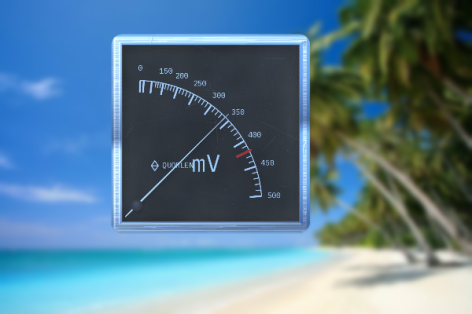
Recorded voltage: 340 mV
